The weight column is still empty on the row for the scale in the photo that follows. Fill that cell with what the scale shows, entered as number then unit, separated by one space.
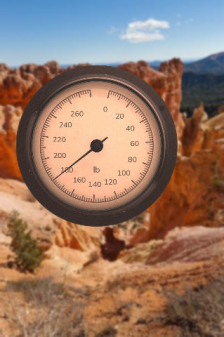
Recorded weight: 180 lb
